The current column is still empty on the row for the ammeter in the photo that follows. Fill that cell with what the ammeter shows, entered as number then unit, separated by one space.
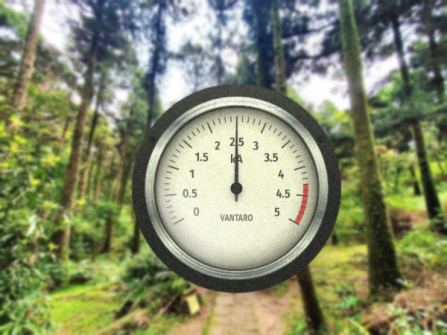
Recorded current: 2.5 kA
